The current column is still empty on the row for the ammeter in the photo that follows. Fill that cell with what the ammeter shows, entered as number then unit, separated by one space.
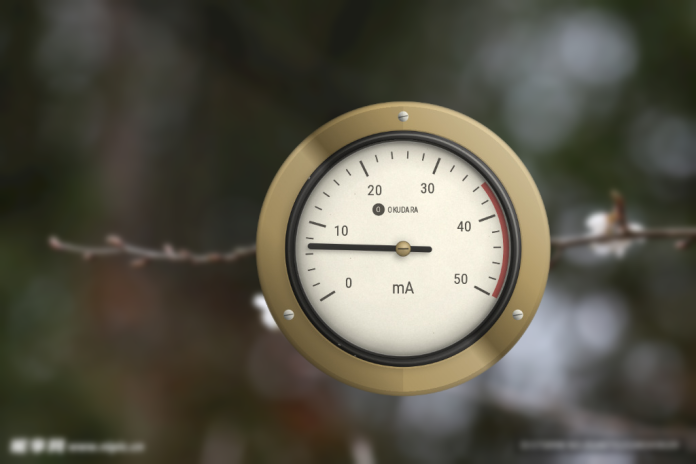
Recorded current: 7 mA
